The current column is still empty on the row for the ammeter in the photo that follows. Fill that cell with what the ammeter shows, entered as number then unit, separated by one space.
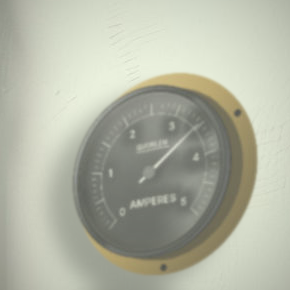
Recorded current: 3.5 A
